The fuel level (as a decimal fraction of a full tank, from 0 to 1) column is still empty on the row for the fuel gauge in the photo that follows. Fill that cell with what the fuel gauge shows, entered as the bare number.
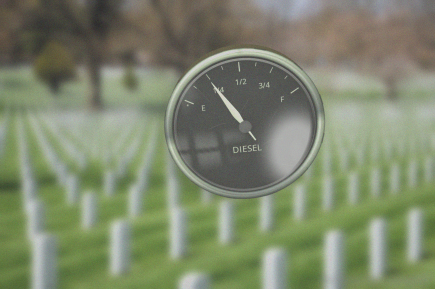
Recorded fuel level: 0.25
